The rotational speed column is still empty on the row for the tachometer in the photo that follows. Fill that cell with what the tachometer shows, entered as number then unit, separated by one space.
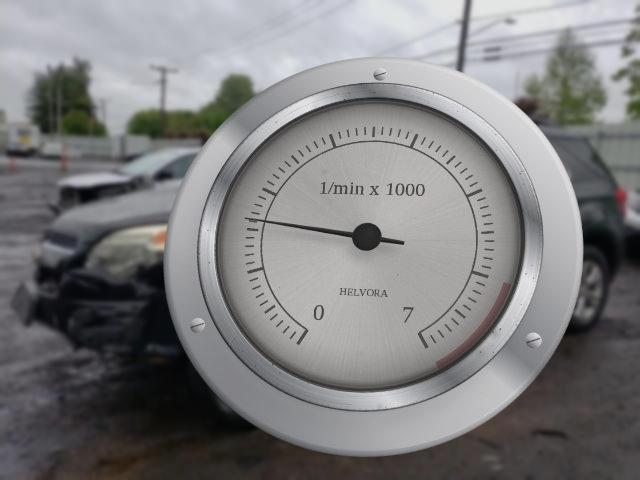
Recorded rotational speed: 1600 rpm
